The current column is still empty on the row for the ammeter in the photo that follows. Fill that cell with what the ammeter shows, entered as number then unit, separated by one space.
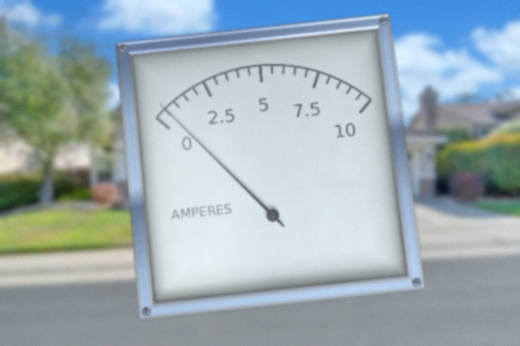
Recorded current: 0.5 A
